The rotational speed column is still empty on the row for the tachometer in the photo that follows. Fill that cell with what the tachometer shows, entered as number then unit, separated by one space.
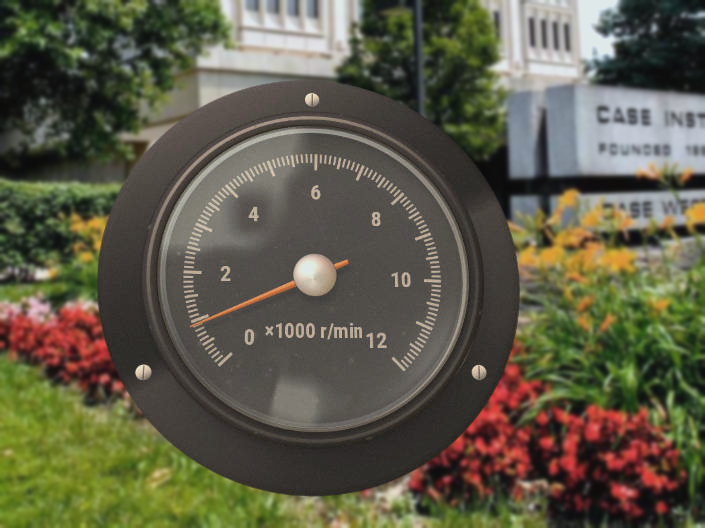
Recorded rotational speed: 900 rpm
